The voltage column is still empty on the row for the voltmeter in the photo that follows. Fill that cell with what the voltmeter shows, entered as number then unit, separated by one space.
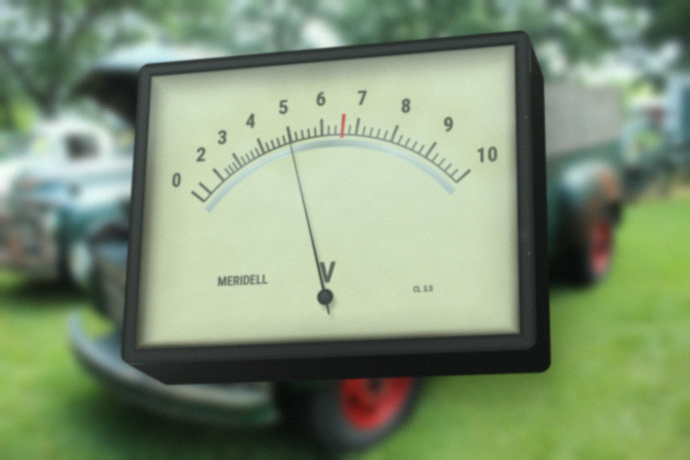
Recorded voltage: 5 V
